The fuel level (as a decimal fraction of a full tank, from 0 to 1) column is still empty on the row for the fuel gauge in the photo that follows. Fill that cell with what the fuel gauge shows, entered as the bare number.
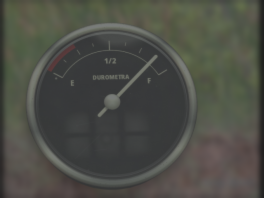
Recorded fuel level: 0.875
